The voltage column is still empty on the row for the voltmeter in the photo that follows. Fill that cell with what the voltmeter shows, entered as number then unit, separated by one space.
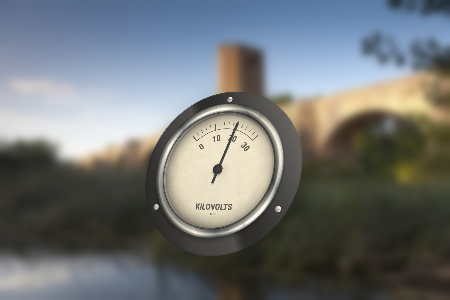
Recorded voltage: 20 kV
